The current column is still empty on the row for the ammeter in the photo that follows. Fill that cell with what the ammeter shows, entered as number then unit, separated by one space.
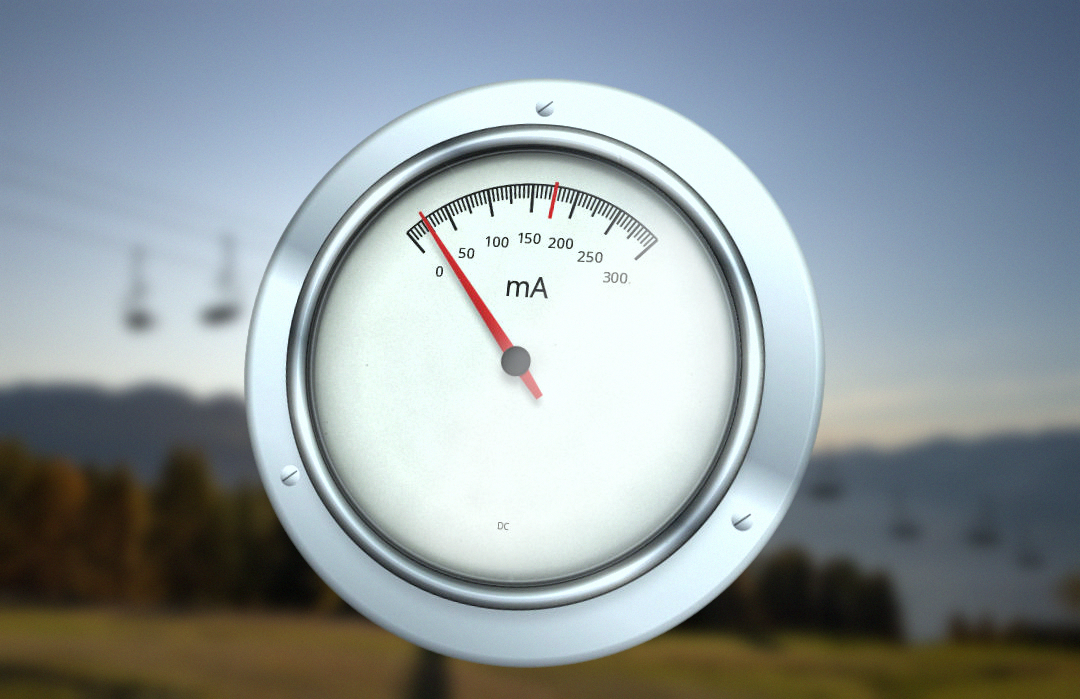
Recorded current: 25 mA
